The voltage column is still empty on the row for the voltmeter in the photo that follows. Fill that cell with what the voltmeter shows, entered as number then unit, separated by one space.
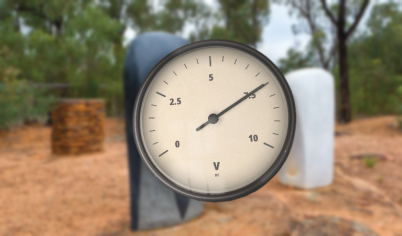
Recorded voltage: 7.5 V
